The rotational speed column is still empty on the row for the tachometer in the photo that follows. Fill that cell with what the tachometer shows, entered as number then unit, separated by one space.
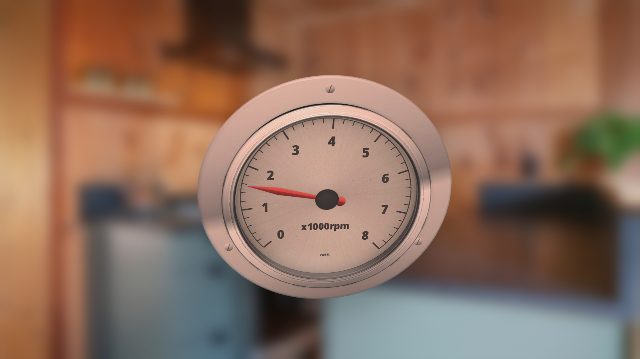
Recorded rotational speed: 1600 rpm
